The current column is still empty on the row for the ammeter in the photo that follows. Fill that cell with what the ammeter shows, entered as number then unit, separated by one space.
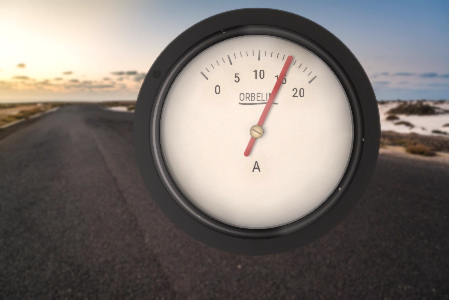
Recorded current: 15 A
